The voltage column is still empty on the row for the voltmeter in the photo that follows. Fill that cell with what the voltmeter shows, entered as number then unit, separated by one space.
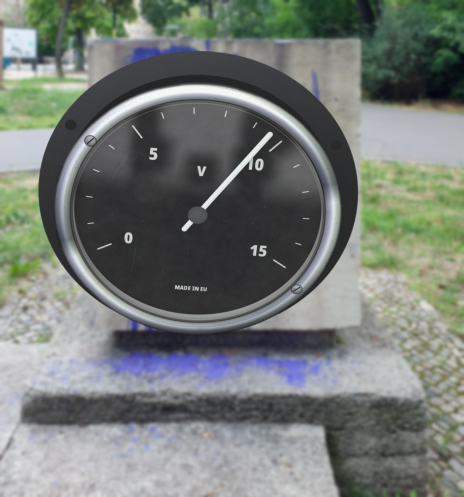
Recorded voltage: 9.5 V
